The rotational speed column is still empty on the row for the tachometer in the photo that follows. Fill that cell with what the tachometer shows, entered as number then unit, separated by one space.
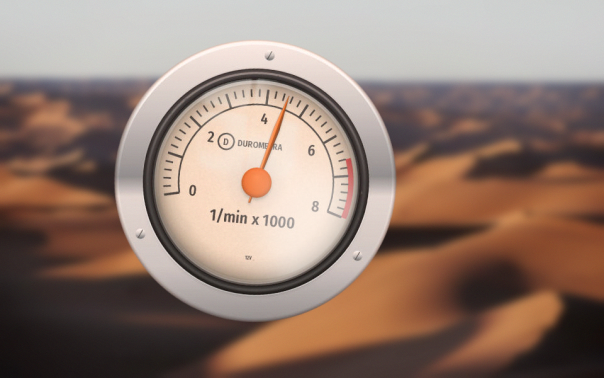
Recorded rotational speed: 4500 rpm
